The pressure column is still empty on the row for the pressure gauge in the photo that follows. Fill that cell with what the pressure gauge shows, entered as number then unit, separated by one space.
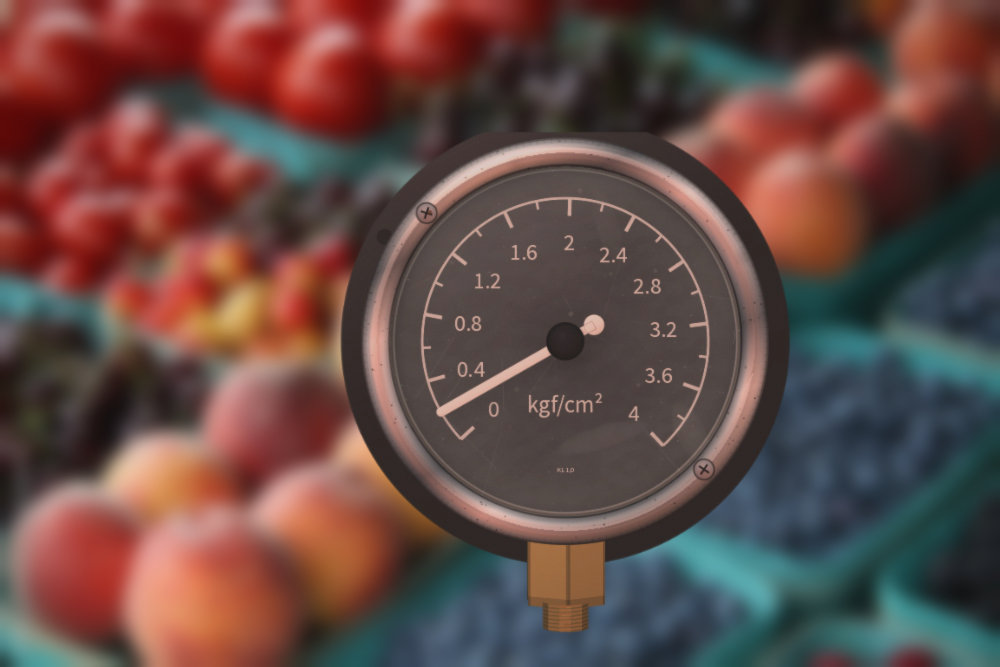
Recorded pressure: 0.2 kg/cm²
